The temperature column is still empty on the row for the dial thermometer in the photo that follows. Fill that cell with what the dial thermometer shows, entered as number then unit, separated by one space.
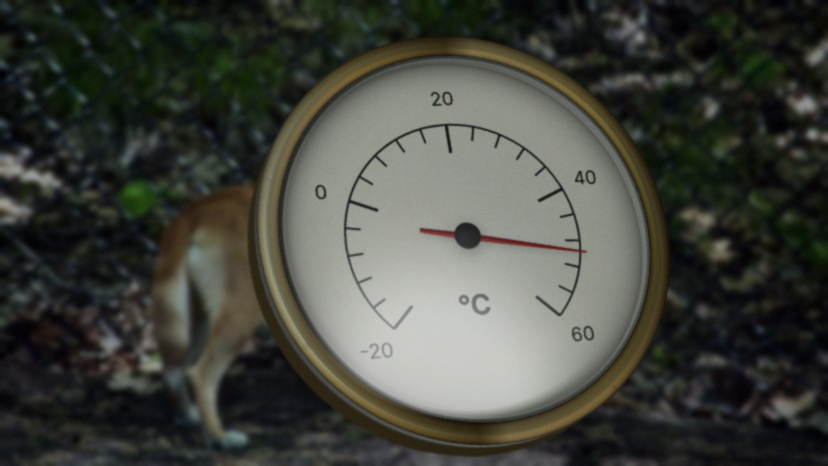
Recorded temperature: 50 °C
